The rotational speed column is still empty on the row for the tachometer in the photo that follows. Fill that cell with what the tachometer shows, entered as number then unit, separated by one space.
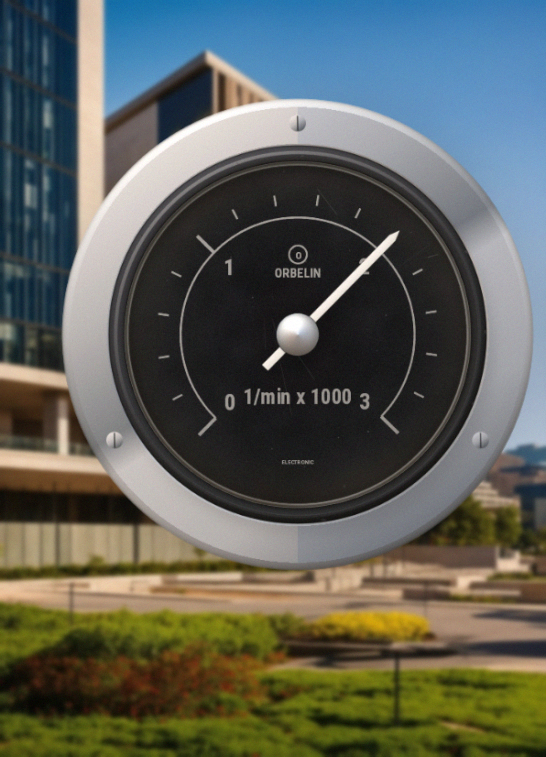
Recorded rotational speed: 2000 rpm
